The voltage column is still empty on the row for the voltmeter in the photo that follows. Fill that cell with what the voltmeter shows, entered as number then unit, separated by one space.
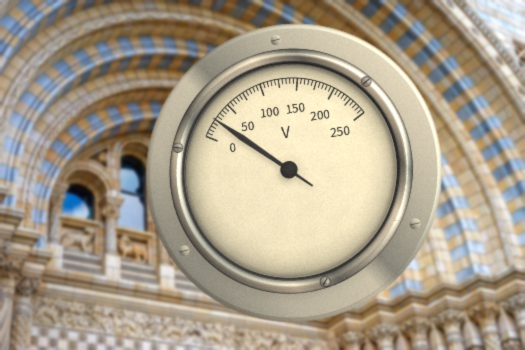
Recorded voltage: 25 V
